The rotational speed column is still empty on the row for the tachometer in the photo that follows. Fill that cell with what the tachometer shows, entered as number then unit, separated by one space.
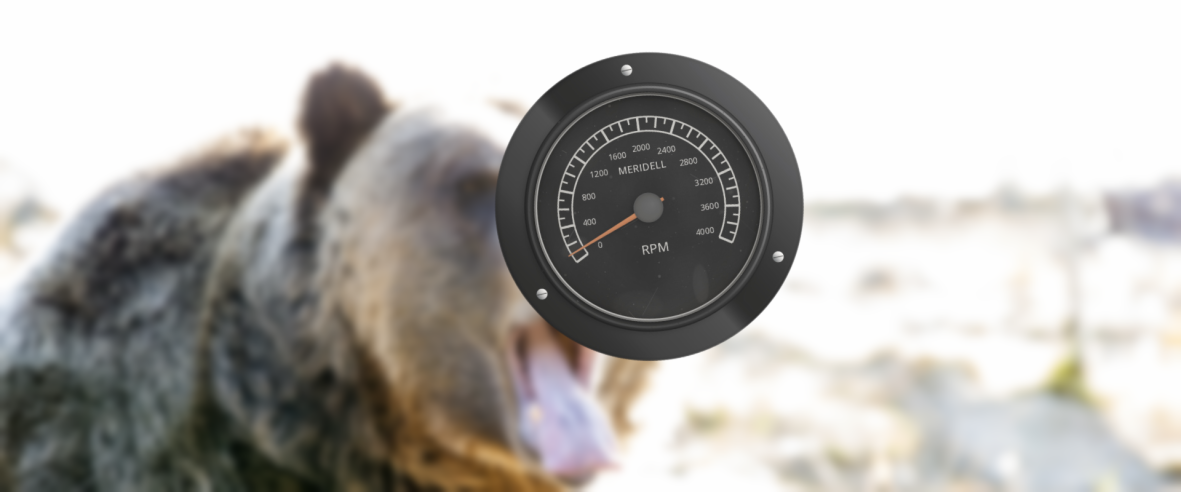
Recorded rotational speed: 100 rpm
